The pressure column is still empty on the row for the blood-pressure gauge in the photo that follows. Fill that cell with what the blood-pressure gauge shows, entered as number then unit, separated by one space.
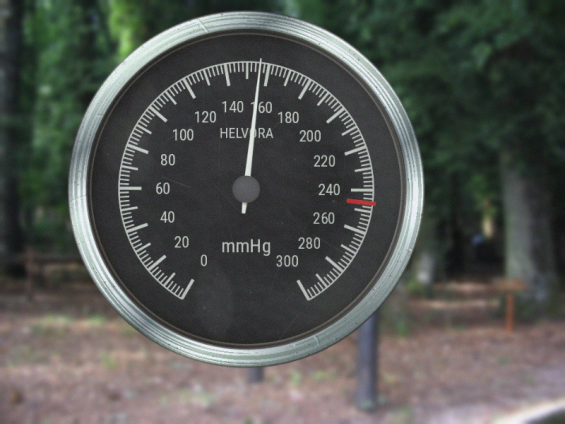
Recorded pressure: 156 mmHg
